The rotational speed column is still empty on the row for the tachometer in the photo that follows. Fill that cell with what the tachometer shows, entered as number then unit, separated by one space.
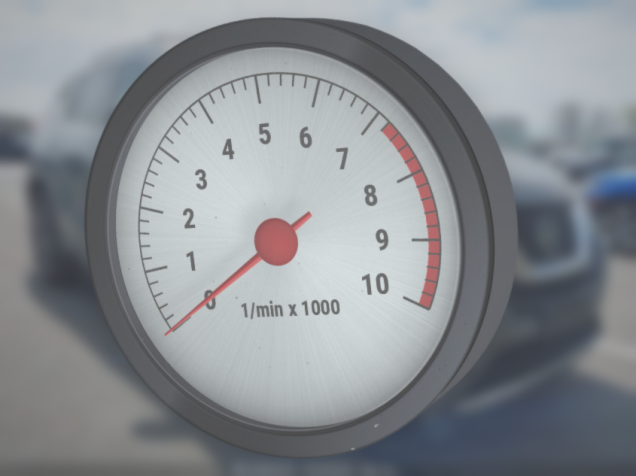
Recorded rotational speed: 0 rpm
